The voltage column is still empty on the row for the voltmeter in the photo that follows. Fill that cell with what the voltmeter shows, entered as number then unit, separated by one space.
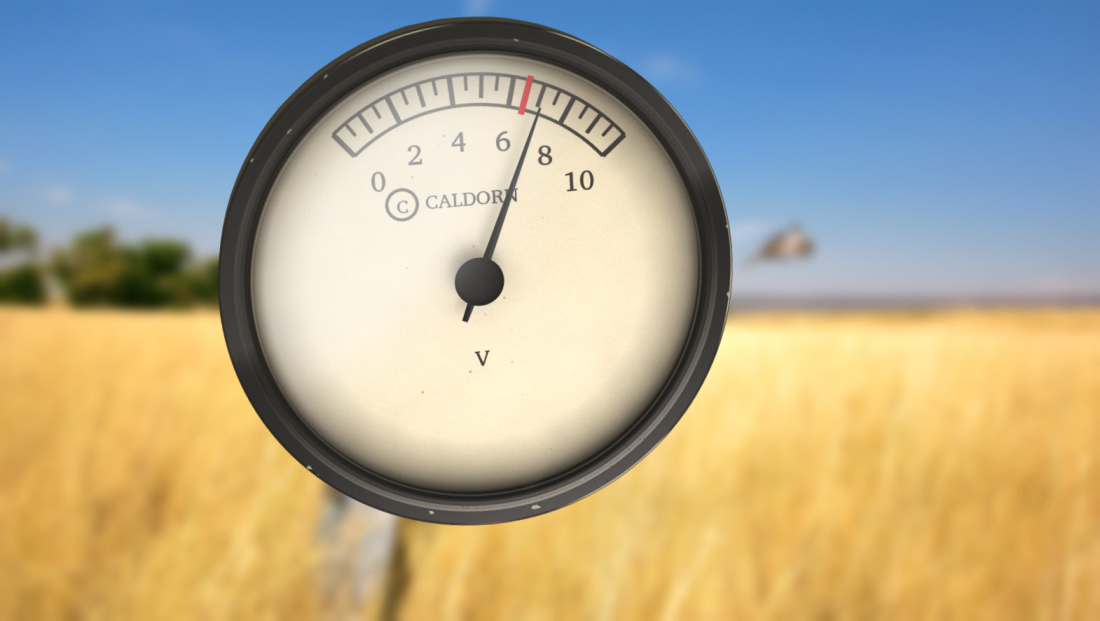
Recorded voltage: 7 V
